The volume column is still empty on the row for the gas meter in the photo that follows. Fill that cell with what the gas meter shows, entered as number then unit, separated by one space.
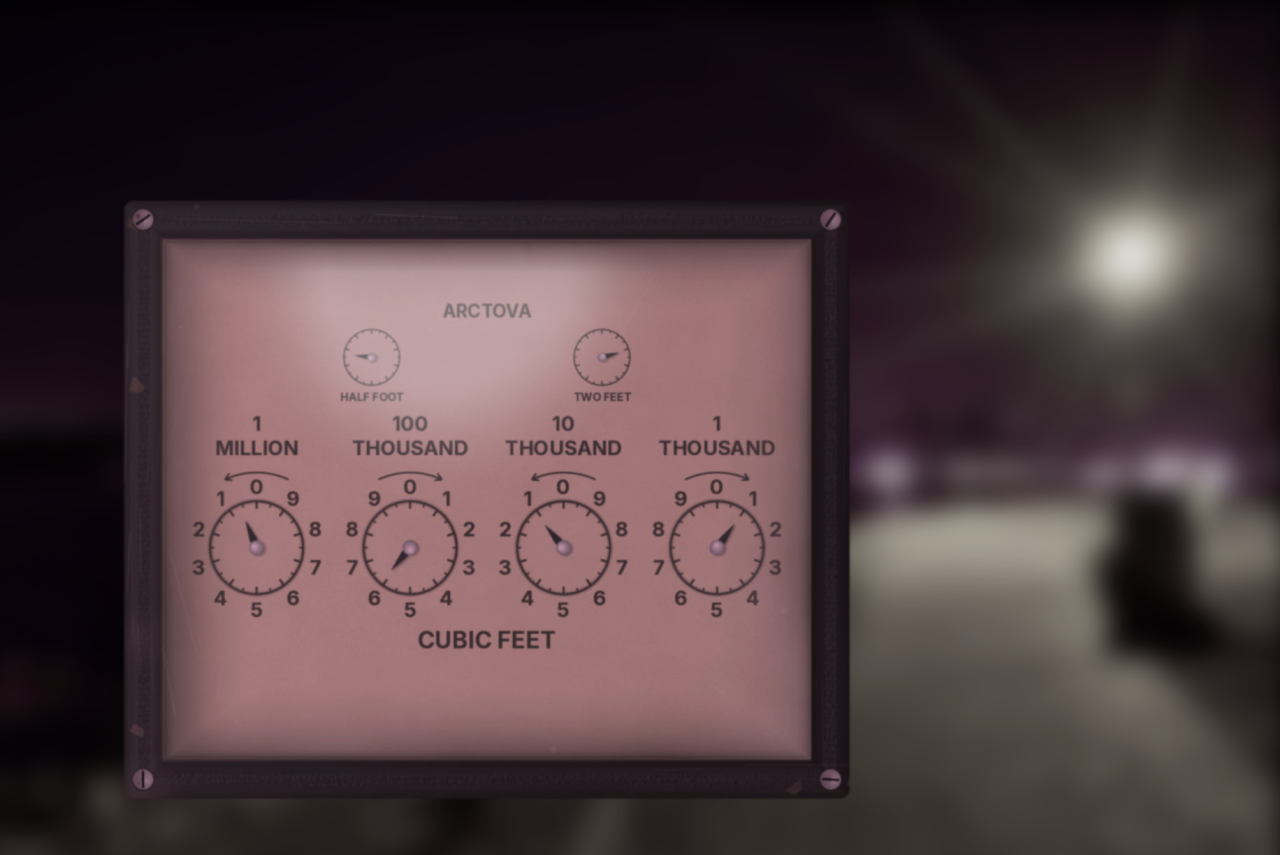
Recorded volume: 61100 ft³
